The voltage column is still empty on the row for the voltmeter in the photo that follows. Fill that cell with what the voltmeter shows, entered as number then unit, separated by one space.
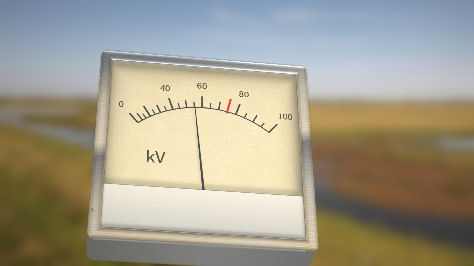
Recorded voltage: 55 kV
